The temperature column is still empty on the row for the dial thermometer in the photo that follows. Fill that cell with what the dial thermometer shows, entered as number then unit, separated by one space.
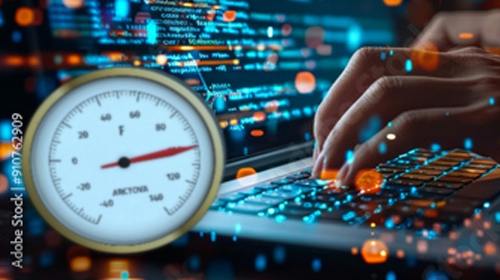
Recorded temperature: 100 °F
